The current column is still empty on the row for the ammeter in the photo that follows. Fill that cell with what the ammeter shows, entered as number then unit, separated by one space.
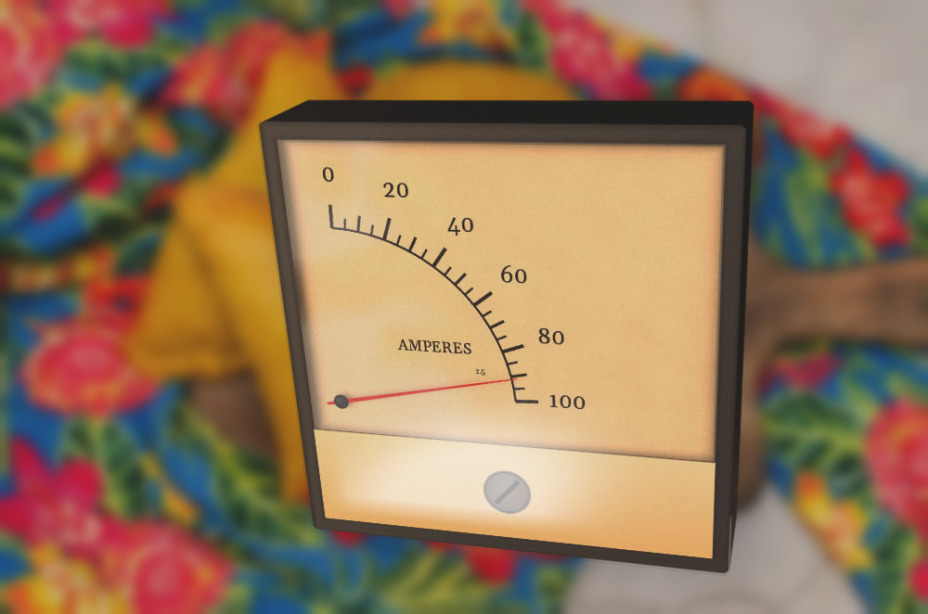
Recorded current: 90 A
